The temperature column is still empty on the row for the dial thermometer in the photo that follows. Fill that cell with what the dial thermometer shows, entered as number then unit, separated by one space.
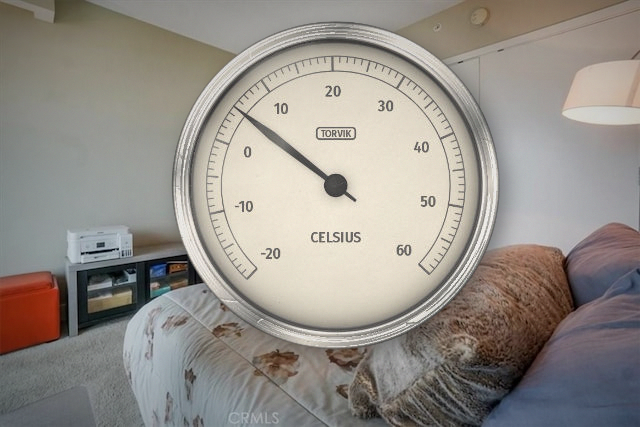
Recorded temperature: 5 °C
